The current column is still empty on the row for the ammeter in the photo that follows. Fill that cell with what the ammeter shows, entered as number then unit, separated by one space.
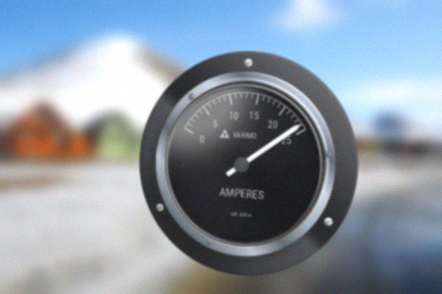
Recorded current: 24 A
